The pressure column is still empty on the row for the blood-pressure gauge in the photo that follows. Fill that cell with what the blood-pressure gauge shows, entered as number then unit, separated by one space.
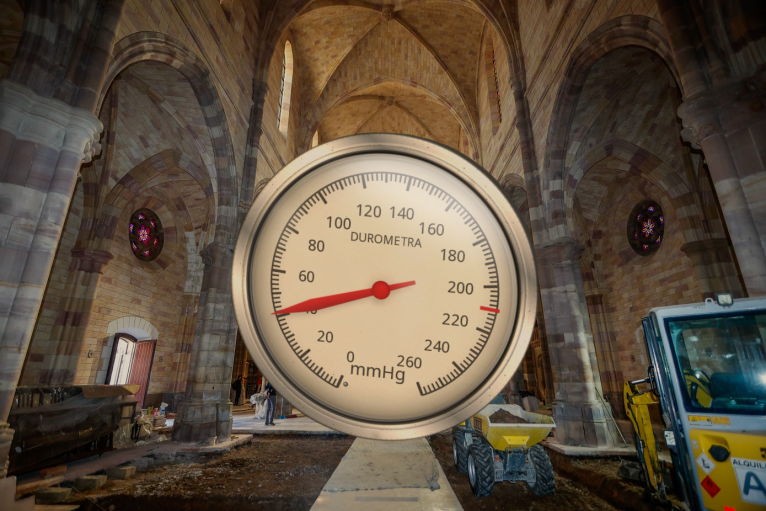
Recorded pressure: 42 mmHg
